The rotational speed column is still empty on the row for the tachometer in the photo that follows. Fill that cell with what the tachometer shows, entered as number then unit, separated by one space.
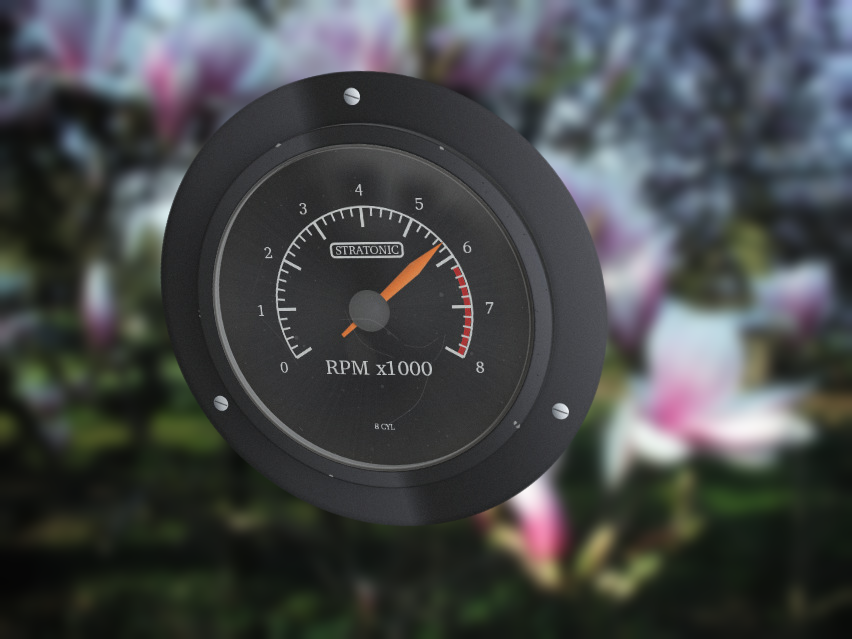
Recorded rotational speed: 5700 rpm
